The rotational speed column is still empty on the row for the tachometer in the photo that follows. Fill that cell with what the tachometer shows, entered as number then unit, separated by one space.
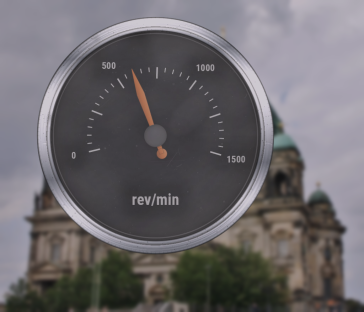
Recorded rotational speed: 600 rpm
